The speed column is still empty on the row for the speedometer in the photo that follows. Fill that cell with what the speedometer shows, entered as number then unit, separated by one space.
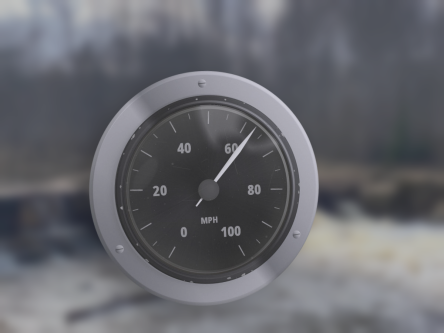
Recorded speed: 62.5 mph
